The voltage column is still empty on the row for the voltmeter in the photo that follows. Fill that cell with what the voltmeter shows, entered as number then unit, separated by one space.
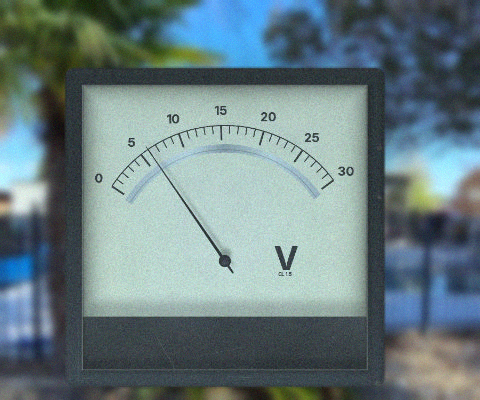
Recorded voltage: 6 V
